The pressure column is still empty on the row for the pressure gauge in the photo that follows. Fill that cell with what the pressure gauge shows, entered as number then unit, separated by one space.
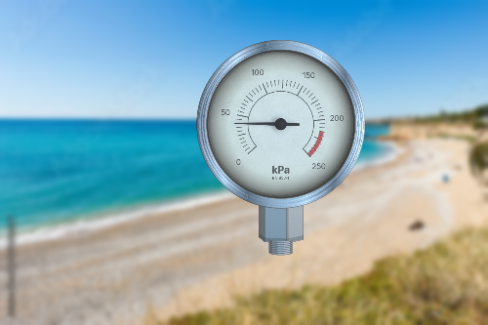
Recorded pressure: 40 kPa
